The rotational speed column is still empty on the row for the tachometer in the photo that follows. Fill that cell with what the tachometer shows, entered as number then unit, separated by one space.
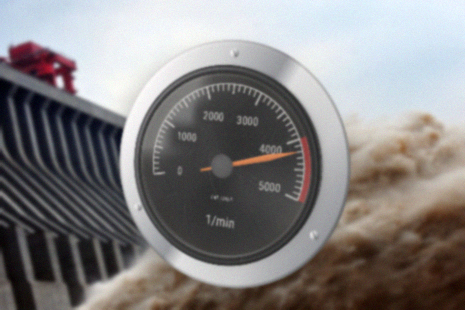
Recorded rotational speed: 4200 rpm
